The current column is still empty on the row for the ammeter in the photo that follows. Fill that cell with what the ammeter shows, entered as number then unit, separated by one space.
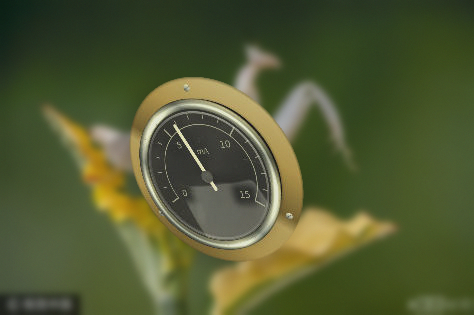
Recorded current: 6 mA
